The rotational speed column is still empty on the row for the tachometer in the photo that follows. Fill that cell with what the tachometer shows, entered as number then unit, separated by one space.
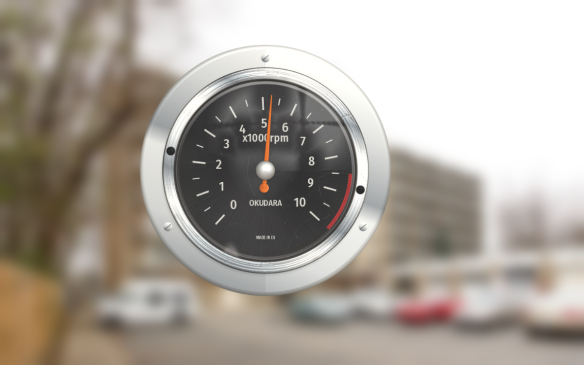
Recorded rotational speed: 5250 rpm
